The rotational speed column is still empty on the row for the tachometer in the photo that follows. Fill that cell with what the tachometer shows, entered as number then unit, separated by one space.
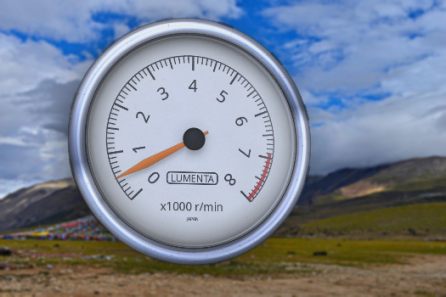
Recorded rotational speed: 500 rpm
